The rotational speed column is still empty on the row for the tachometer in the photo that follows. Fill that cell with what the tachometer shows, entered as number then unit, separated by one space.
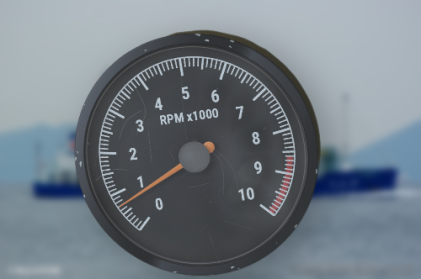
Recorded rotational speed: 700 rpm
